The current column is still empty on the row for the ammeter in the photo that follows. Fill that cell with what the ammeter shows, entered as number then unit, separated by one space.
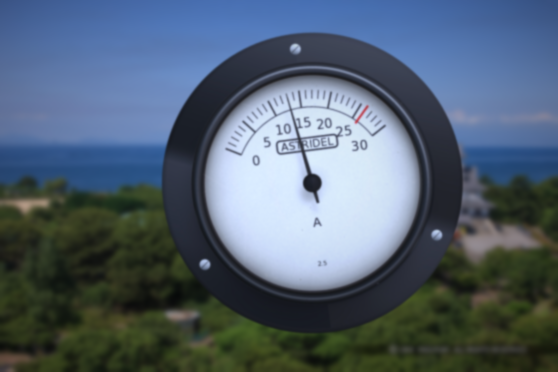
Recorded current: 13 A
